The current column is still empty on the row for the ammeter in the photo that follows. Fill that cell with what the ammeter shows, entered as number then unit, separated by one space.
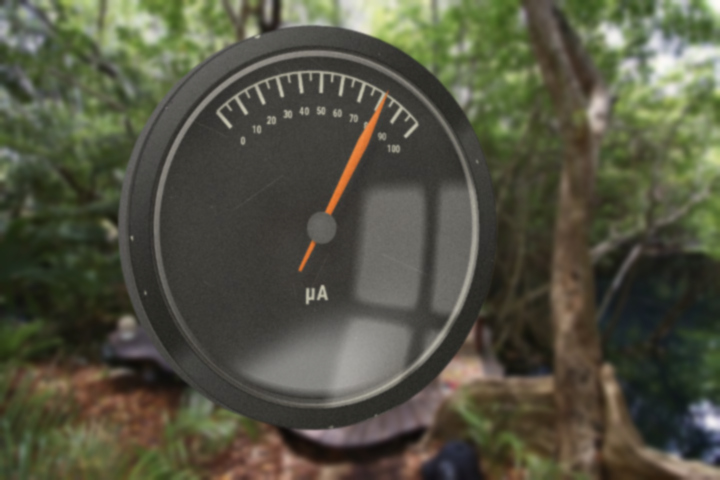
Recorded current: 80 µA
